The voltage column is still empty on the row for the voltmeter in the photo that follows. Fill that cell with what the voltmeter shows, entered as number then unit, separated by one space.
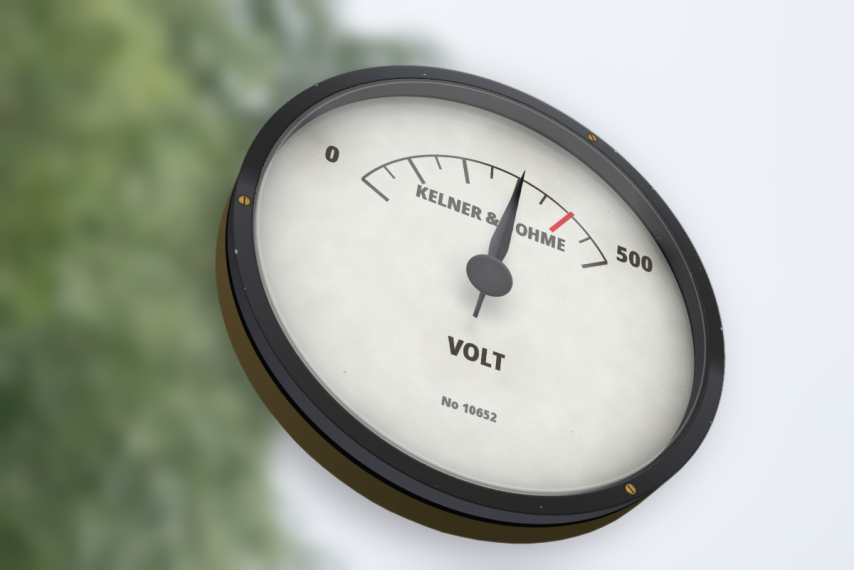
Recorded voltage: 300 V
